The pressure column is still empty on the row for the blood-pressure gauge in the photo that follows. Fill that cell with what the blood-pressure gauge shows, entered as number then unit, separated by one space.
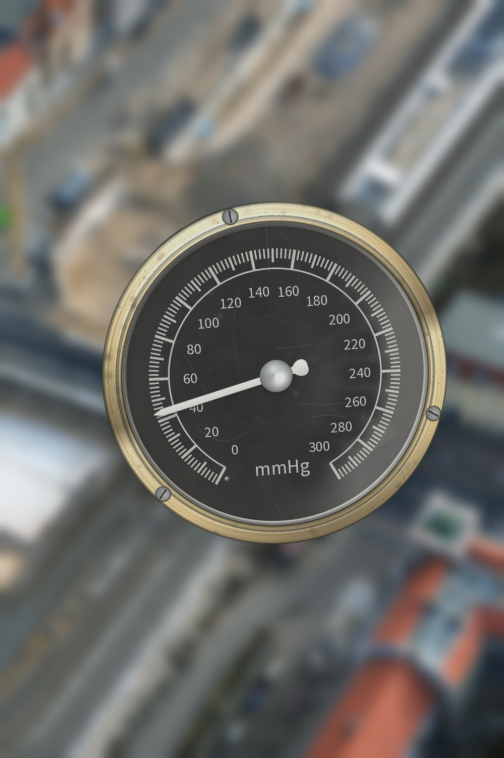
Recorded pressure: 44 mmHg
